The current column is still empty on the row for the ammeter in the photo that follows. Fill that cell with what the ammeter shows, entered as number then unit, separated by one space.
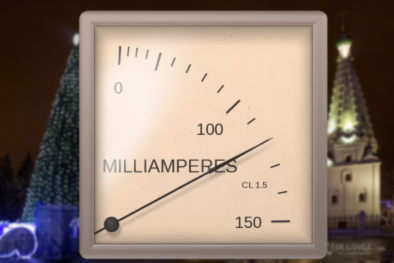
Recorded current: 120 mA
